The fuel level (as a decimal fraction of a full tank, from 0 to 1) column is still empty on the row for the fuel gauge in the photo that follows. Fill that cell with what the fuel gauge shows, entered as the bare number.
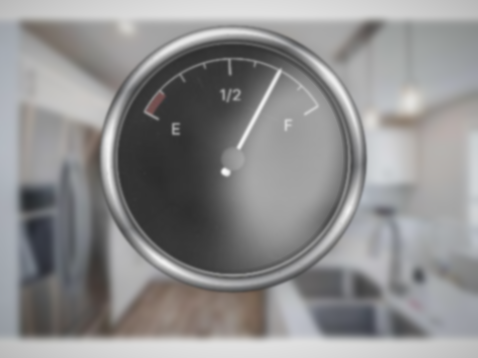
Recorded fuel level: 0.75
